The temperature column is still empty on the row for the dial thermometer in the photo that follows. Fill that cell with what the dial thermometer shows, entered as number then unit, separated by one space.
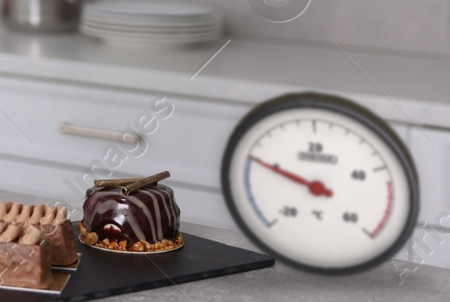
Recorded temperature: 0 °C
